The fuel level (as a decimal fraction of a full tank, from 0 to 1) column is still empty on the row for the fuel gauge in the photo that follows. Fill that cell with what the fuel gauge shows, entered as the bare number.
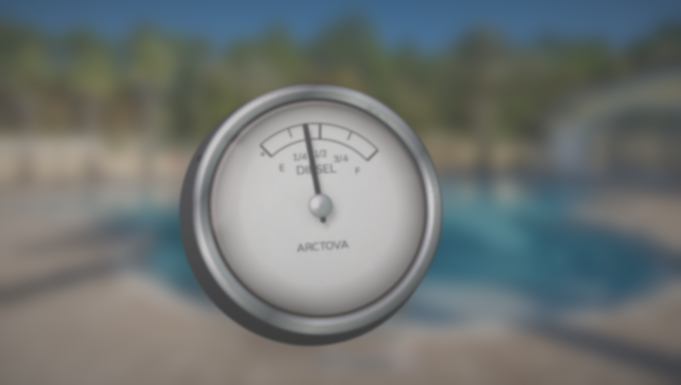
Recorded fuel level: 0.375
